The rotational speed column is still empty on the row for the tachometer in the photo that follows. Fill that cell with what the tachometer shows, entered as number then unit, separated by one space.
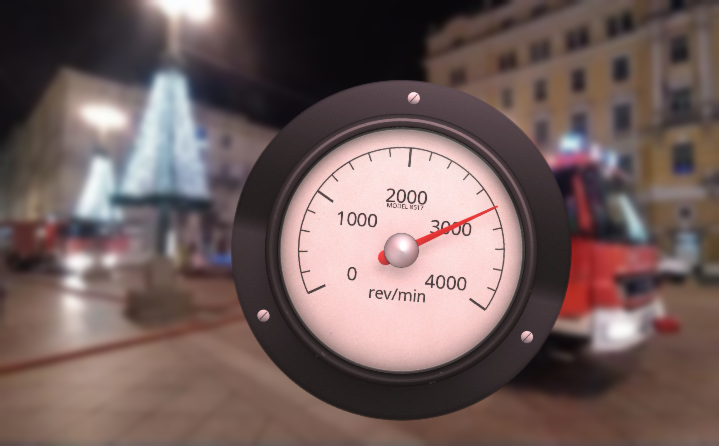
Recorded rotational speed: 3000 rpm
